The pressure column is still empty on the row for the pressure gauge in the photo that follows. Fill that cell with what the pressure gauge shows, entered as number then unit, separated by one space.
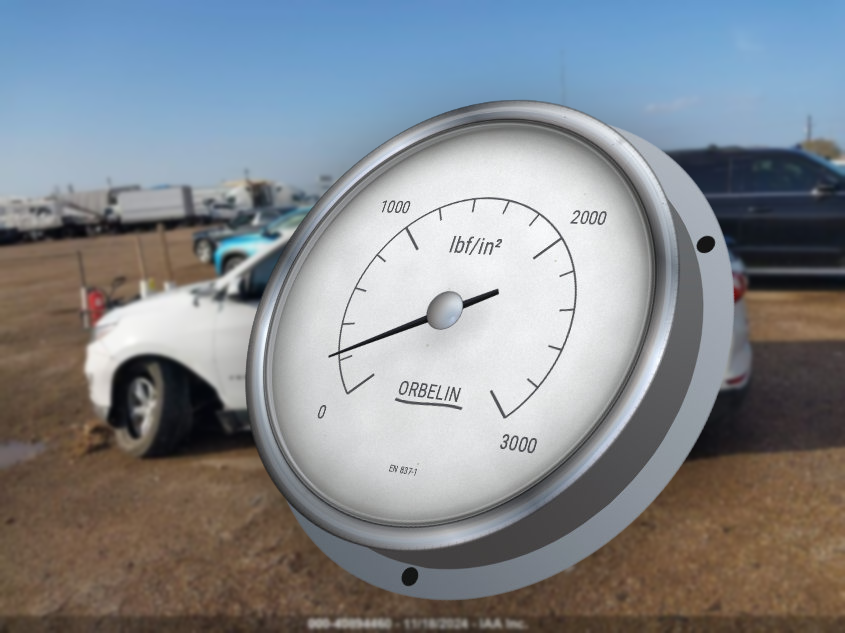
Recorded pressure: 200 psi
